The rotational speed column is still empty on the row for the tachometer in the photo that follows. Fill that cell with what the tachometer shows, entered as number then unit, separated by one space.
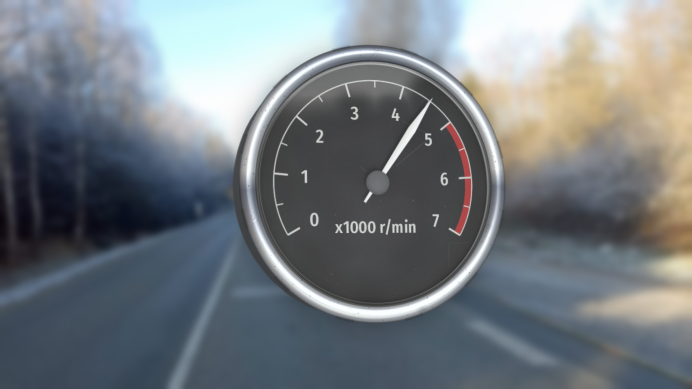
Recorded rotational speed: 4500 rpm
